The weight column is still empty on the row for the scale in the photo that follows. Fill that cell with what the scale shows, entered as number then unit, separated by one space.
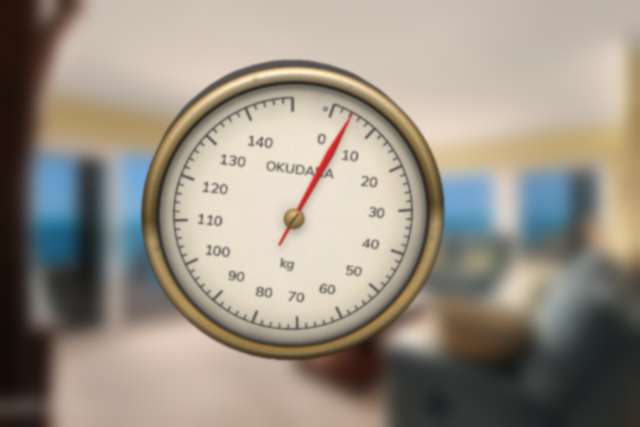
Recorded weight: 4 kg
